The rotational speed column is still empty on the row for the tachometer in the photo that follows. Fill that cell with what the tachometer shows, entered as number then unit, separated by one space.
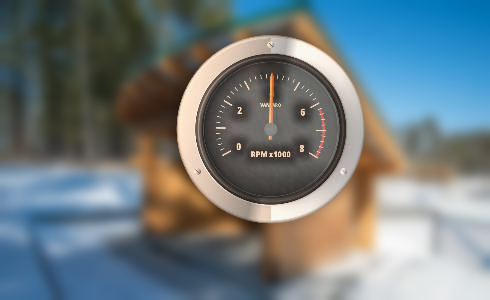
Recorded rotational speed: 4000 rpm
